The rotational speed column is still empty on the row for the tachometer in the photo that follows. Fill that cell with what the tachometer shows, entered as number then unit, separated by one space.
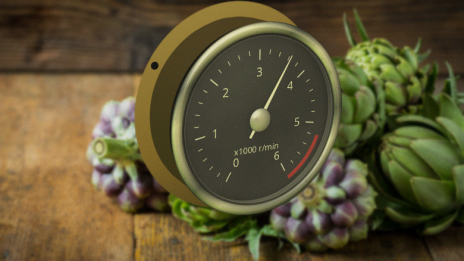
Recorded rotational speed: 3600 rpm
